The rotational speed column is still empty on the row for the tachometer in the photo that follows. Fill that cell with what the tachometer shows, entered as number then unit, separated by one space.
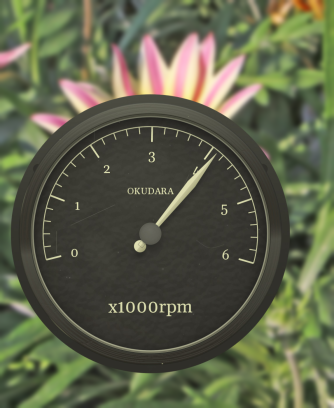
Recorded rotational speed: 4100 rpm
